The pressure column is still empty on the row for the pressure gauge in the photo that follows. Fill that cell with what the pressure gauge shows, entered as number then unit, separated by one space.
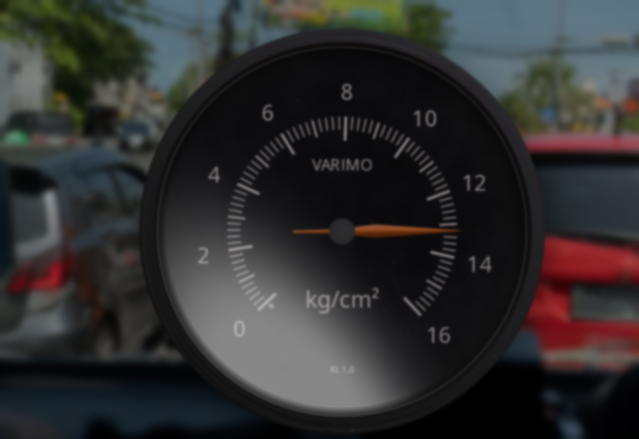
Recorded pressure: 13.2 kg/cm²
